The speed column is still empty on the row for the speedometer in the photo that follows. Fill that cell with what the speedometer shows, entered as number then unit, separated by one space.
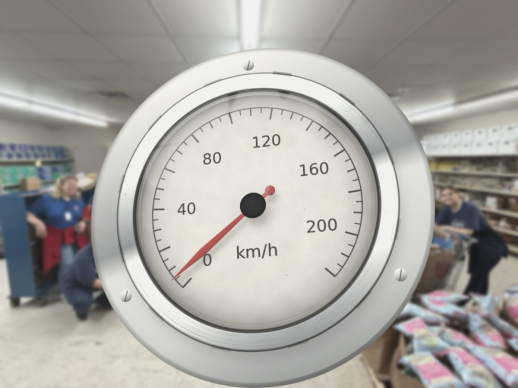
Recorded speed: 5 km/h
